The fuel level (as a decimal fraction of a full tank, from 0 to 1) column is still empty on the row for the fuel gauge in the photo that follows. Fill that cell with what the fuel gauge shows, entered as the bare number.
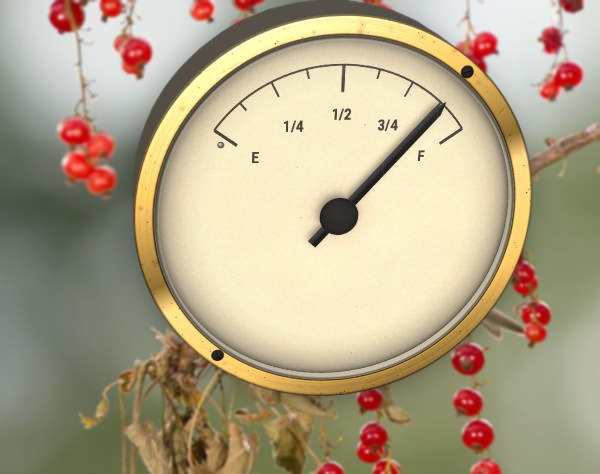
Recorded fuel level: 0.875
